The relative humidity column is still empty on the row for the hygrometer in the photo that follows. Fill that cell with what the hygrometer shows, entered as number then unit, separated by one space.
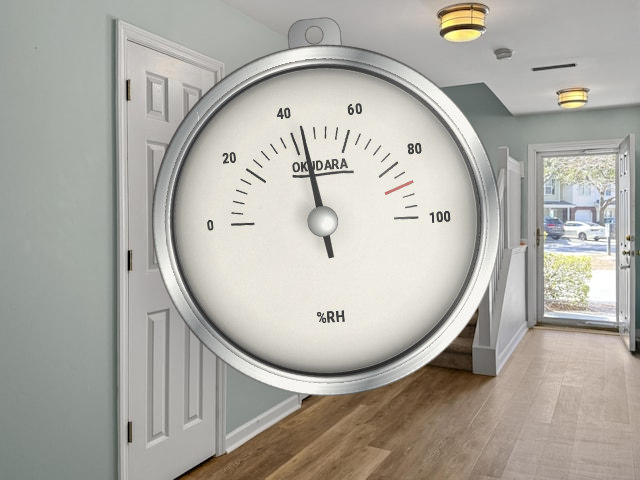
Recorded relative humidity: 44 %
